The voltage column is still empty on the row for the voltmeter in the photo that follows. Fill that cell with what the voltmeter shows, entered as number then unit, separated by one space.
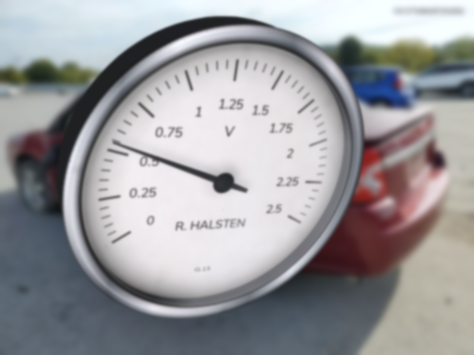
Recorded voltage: 0.55 V
